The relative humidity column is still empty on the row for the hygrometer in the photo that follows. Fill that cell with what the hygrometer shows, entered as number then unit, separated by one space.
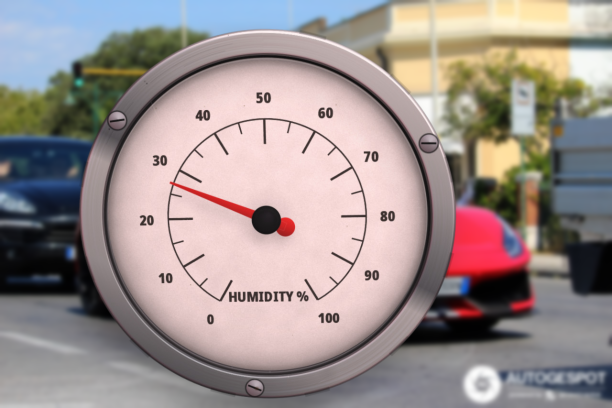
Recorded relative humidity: 27.5 %
